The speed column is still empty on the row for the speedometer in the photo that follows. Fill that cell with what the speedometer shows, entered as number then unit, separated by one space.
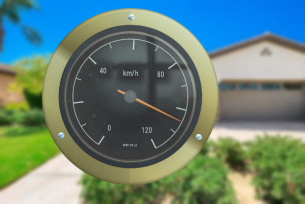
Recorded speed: 105 km/h
